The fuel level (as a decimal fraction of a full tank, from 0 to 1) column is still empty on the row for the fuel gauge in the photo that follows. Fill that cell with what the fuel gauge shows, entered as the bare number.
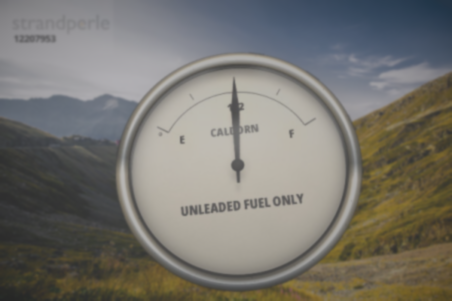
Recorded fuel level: 0.5
